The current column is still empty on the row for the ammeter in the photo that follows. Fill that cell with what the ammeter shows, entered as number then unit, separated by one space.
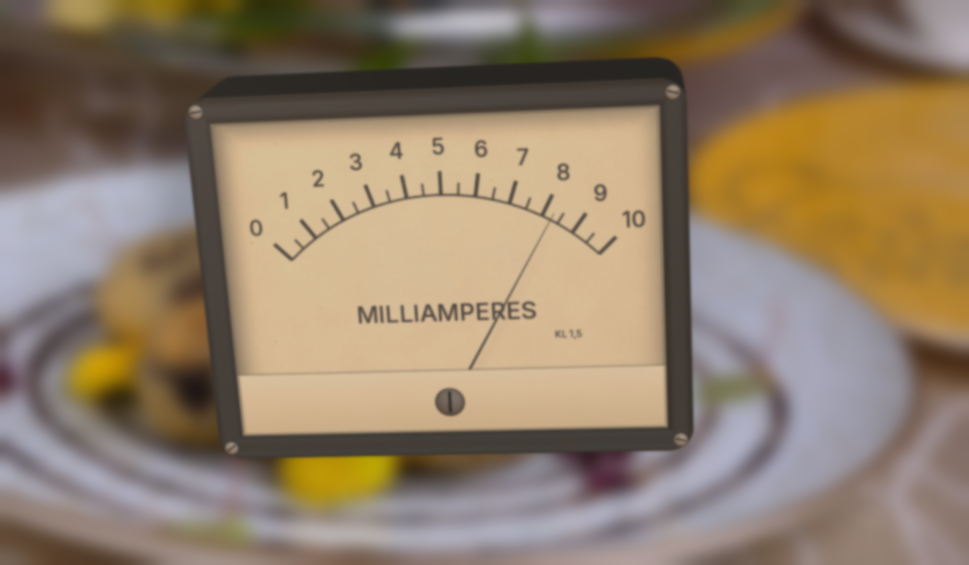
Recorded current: 8.25 mA
